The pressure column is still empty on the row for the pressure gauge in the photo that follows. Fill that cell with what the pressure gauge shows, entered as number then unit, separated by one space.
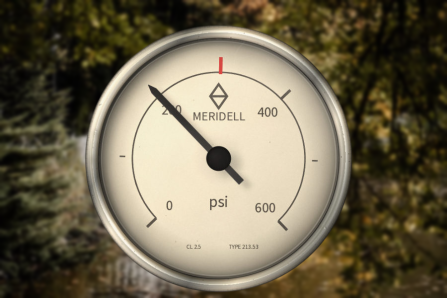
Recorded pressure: 200 psi
